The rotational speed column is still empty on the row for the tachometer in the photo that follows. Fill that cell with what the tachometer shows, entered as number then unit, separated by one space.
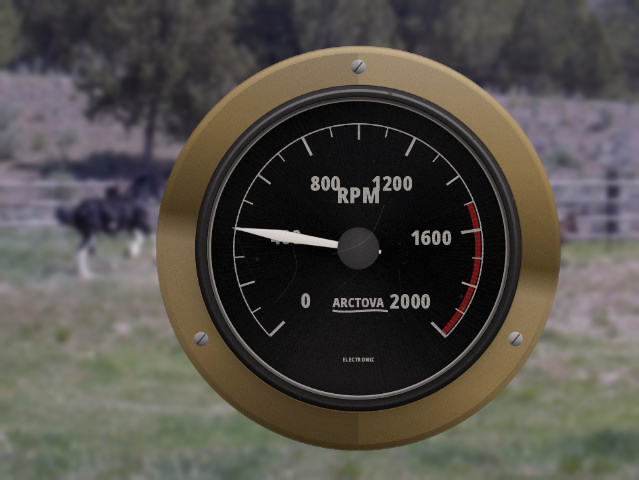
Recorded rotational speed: 400 rpm
